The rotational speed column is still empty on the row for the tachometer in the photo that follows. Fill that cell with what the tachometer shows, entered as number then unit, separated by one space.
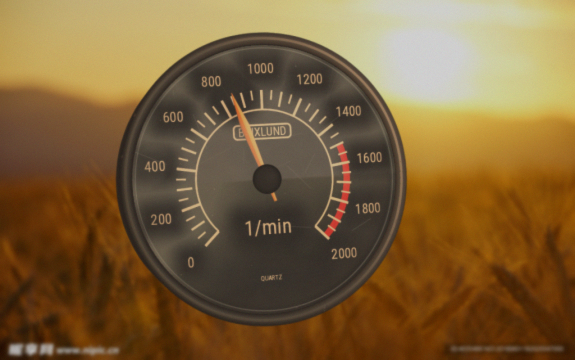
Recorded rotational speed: 850 rpm
